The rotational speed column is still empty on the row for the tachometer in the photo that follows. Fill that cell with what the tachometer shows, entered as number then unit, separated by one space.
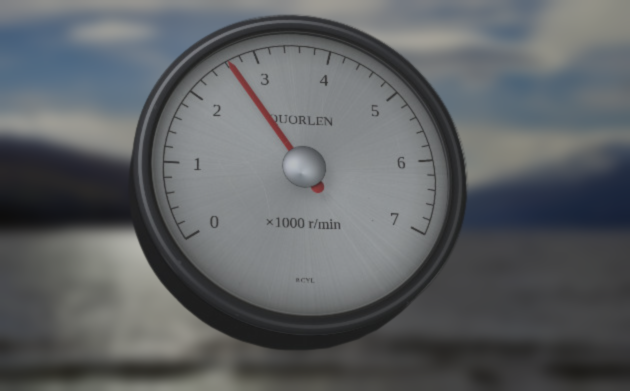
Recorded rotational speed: 2600 rpm
